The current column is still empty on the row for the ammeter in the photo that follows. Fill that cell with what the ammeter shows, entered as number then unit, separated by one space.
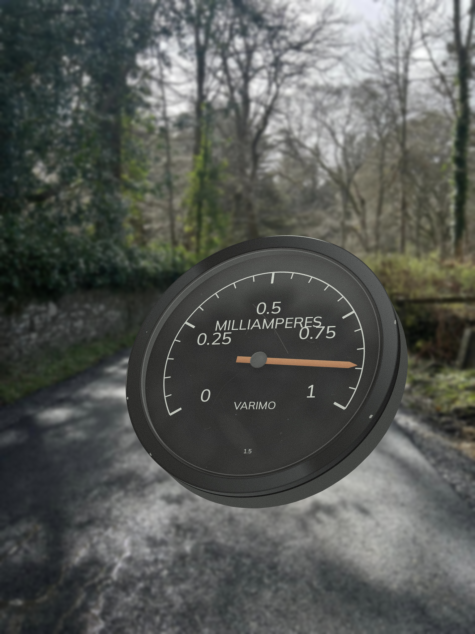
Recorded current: 0.9 mA
